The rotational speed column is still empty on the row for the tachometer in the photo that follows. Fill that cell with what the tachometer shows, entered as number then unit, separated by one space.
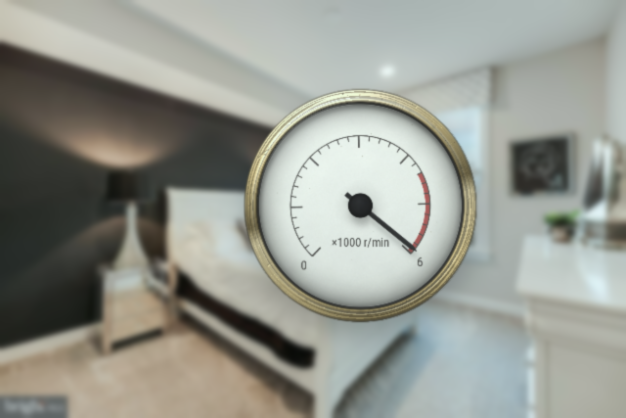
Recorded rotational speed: 5900 rpm
